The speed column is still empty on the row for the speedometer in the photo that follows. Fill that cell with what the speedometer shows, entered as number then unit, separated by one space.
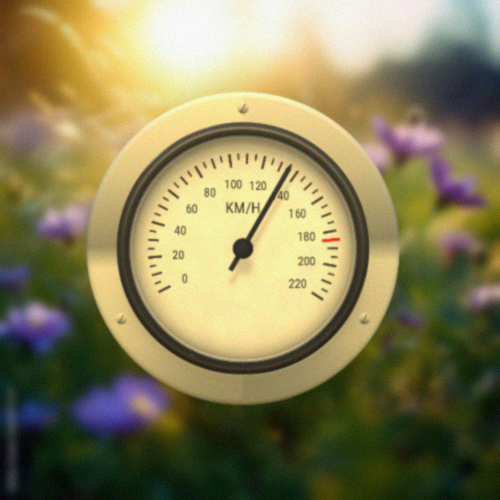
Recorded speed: 135 km/h
